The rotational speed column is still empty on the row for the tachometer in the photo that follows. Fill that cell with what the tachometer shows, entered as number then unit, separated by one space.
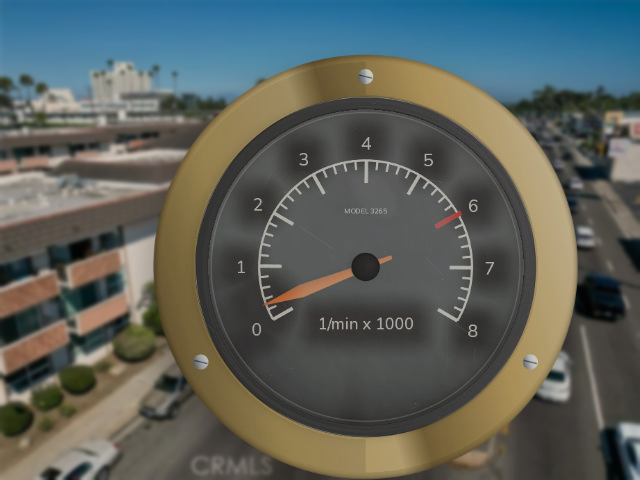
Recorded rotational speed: 300 rpm
